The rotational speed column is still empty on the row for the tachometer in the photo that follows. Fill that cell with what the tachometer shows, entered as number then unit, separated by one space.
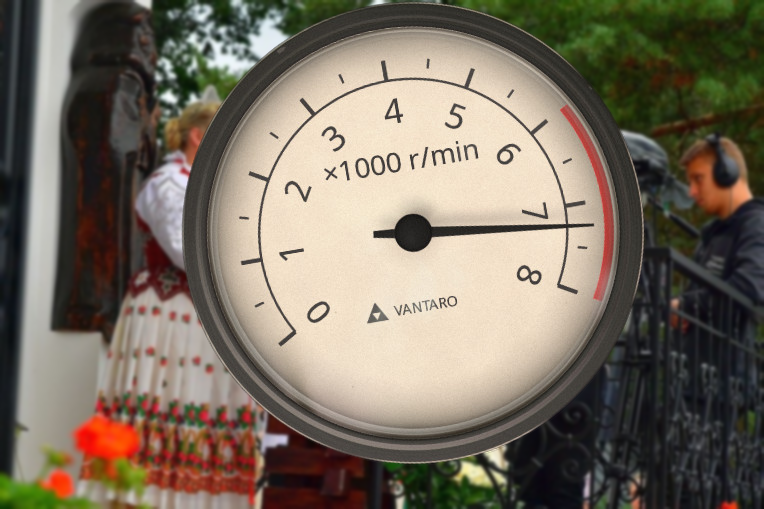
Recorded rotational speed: 7250 rpm
